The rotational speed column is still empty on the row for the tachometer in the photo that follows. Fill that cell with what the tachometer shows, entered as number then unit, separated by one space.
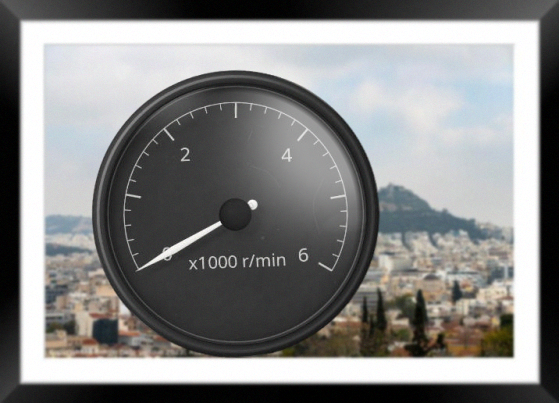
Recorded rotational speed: 0 rpm
